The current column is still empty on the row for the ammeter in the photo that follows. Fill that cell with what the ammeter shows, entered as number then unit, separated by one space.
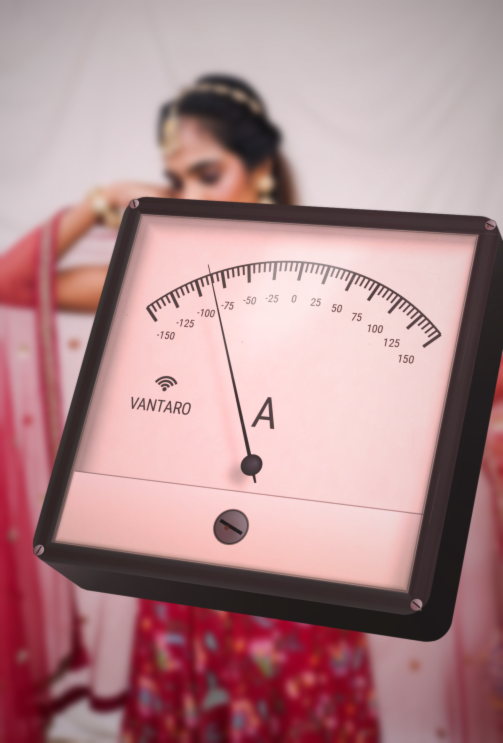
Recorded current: -85 A
